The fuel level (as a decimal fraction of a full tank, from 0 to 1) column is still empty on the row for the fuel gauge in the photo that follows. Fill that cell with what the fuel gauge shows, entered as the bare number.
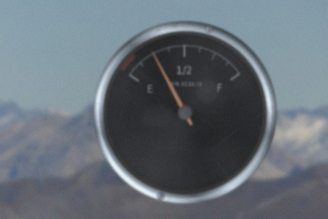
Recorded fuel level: 0.25
